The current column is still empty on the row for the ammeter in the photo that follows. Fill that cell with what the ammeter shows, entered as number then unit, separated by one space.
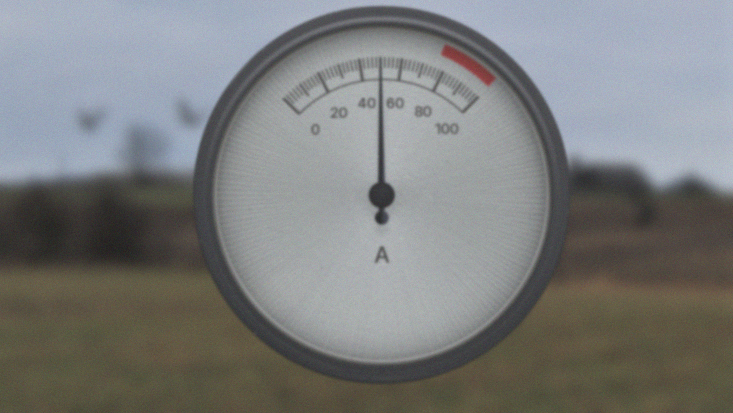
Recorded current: 50 A
